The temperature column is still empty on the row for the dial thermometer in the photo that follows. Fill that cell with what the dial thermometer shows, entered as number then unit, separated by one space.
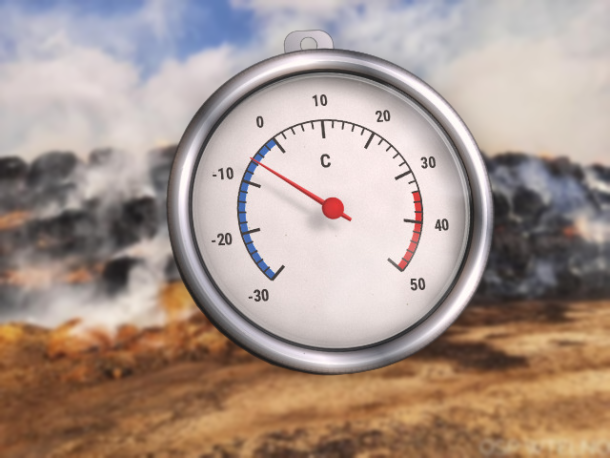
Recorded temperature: -6 °C
